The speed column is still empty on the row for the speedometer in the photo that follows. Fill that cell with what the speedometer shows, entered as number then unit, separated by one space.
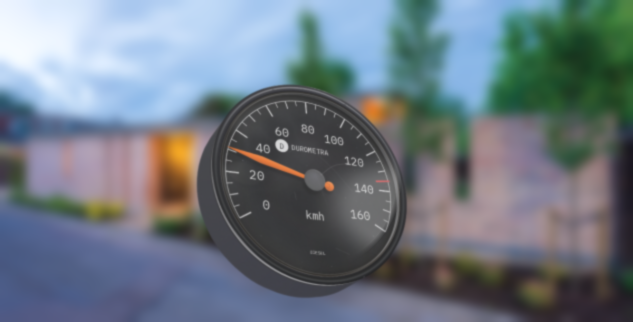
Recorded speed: 30 km/h
